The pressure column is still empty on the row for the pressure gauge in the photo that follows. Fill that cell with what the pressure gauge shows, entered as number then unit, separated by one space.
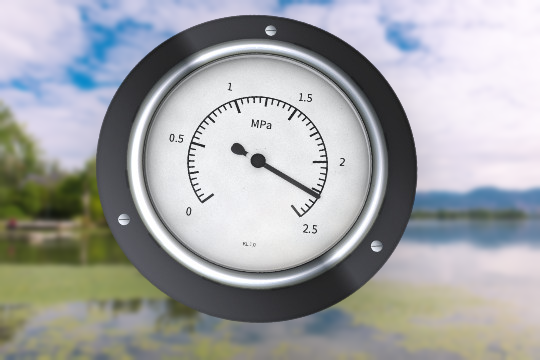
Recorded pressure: 2.3 MPa
